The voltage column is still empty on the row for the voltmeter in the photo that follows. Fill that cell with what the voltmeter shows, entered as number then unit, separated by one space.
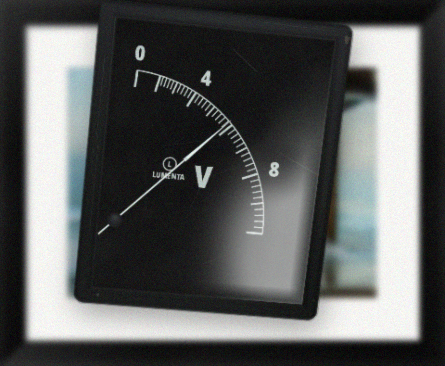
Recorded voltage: 5.8 V
